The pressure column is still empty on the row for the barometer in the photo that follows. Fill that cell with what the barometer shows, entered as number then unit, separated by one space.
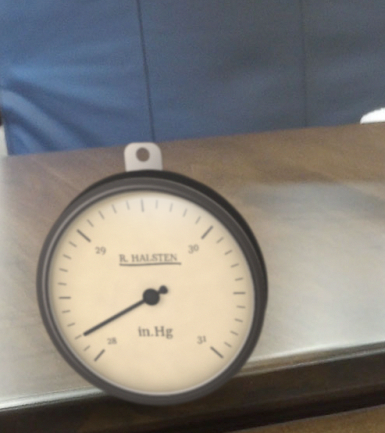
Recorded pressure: 28.2 inHg
